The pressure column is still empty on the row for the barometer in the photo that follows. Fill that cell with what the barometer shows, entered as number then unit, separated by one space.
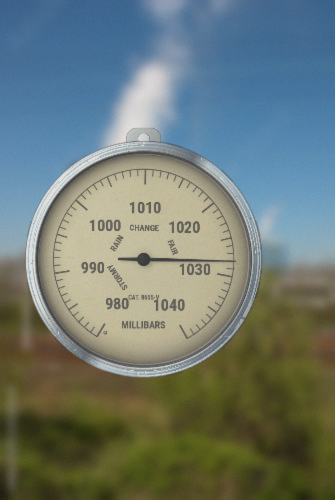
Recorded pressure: 1028 mbar
